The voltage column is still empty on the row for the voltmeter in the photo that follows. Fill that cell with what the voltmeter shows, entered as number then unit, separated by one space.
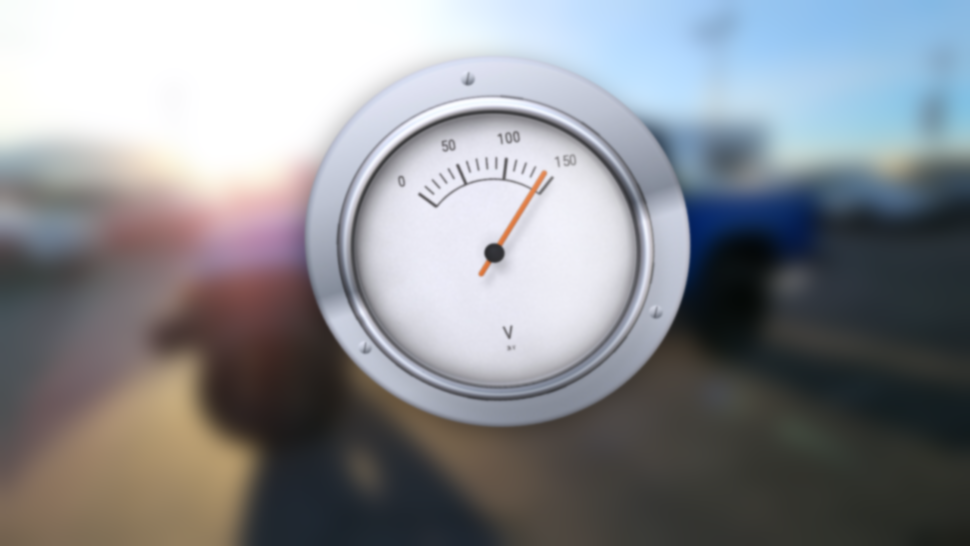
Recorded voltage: 140 V
